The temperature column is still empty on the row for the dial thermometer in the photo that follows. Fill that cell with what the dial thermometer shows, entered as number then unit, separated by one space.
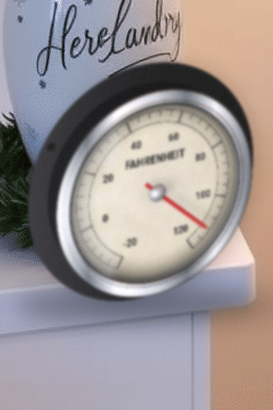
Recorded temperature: 112 °F
